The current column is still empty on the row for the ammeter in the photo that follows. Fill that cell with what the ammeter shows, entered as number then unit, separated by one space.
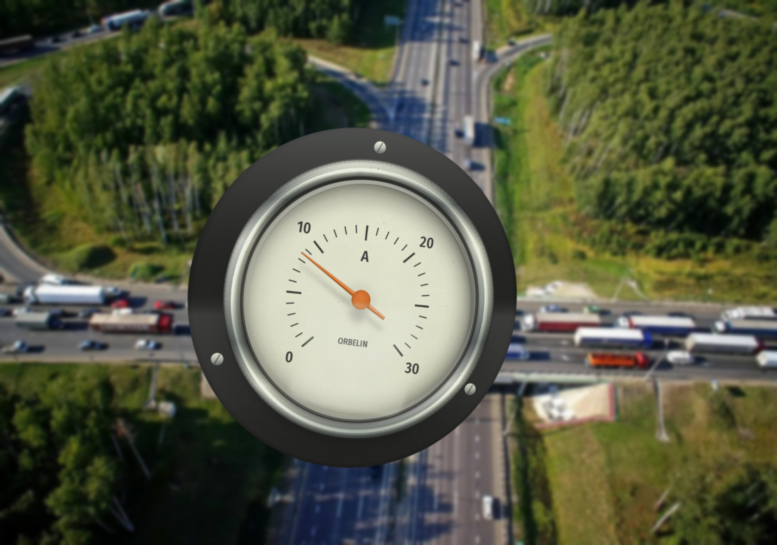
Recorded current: 8.5 A
